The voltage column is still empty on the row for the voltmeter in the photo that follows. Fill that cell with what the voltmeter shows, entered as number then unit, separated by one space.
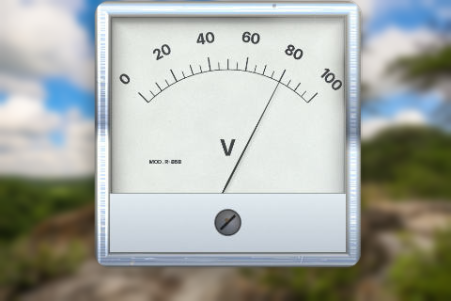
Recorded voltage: 80 V
